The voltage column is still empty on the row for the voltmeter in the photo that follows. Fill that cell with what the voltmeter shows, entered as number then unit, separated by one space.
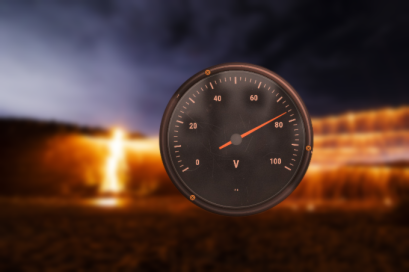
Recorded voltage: 76 V
